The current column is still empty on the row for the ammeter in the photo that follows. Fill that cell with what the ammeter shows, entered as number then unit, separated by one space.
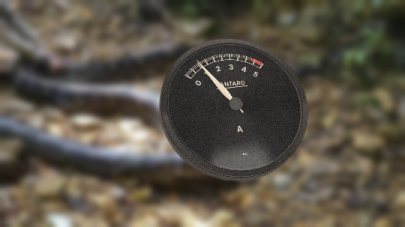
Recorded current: 1 A
